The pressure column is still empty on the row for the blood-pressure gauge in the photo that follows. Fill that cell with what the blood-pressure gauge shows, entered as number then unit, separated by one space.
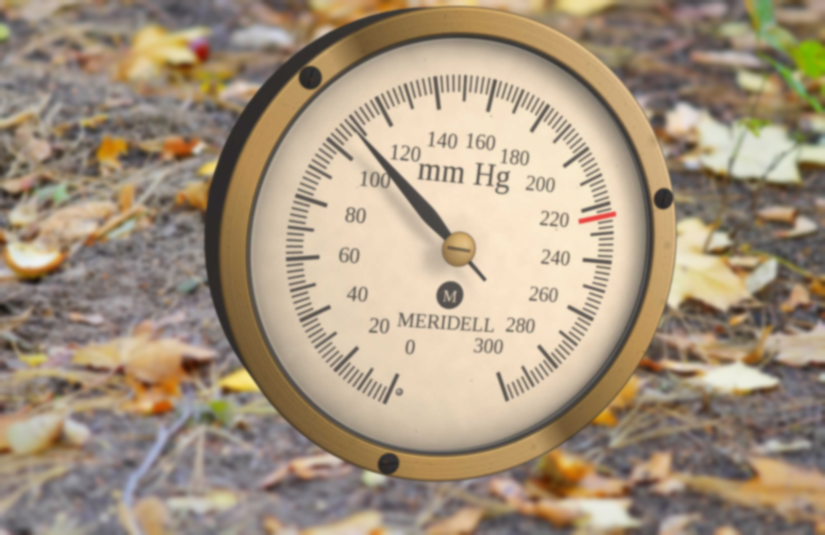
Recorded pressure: 108 mmHg
